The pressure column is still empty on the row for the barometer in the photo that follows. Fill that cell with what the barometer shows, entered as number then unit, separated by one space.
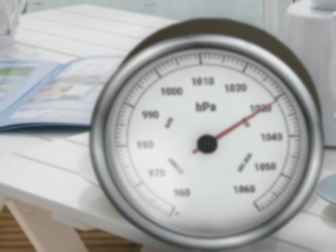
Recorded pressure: 1030 hPa
